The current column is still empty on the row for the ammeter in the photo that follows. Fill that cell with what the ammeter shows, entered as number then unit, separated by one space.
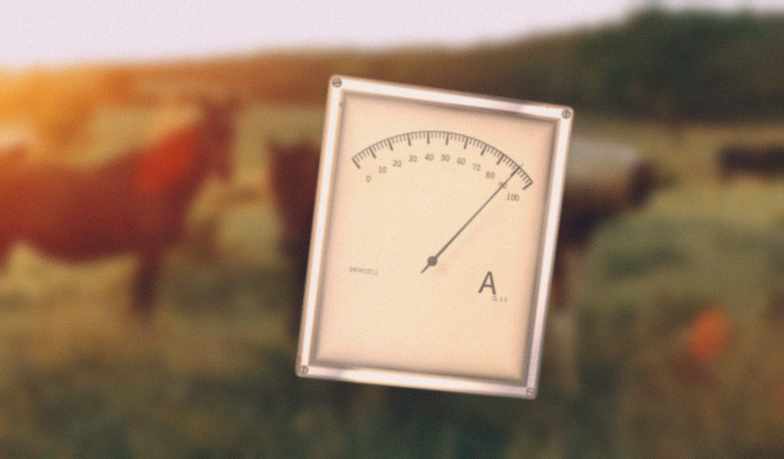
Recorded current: 90 A
